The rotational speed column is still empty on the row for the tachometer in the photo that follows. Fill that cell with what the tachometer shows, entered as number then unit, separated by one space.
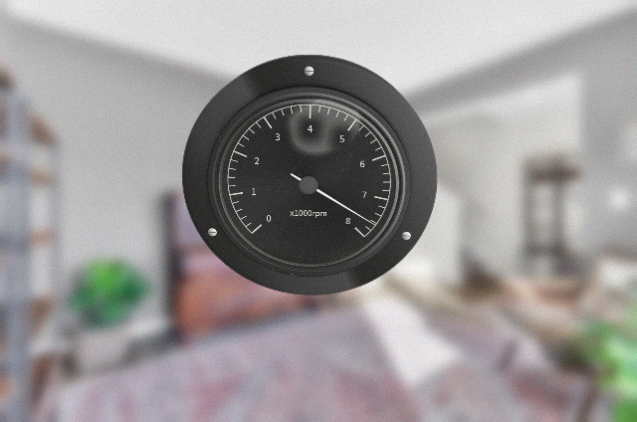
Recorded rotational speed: 7600 rpm
